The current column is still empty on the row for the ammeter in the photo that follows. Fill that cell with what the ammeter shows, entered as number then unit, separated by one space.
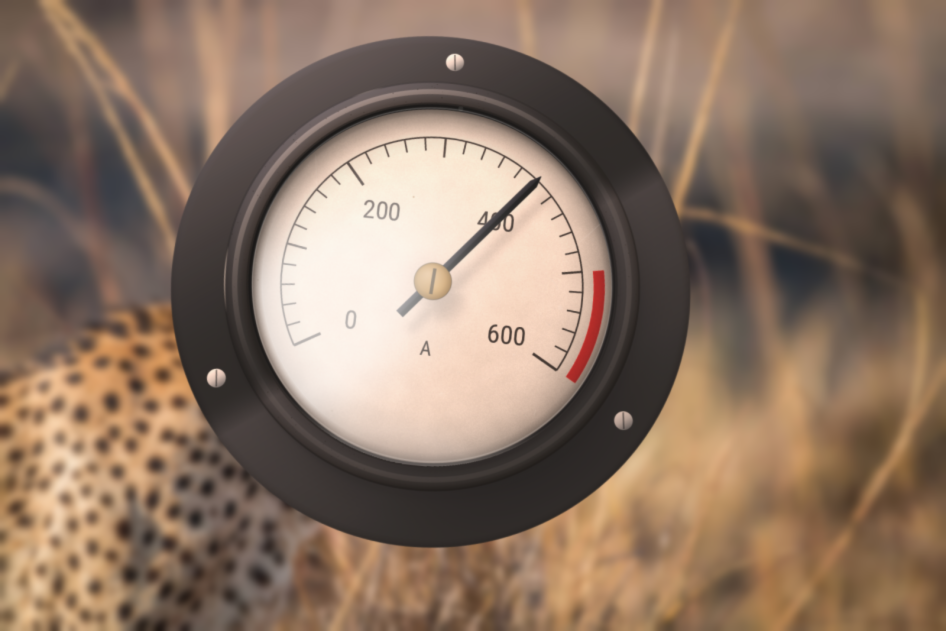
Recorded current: 400 A
